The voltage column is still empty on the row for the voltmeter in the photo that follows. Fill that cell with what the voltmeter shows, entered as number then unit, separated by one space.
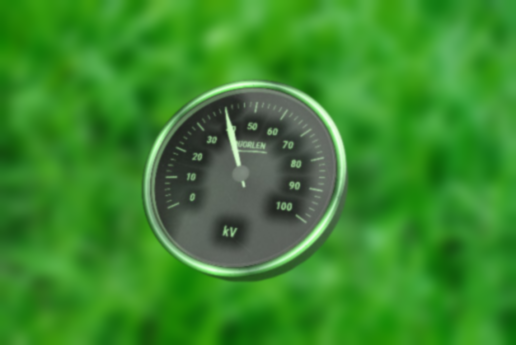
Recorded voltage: 40 kV
